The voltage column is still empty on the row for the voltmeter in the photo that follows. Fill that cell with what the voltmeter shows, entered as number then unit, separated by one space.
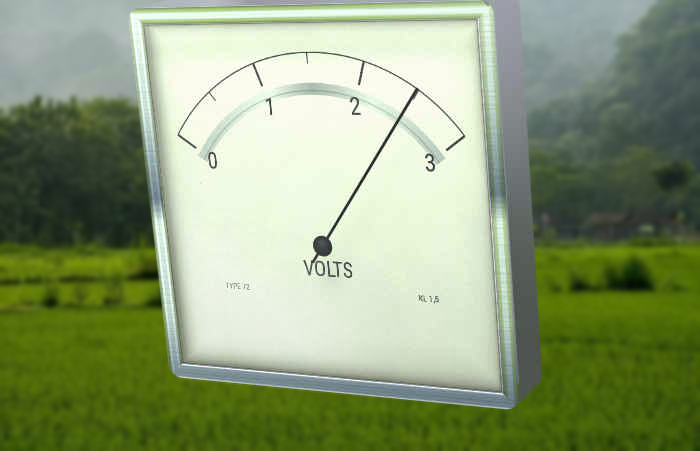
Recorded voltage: 2.5 V
